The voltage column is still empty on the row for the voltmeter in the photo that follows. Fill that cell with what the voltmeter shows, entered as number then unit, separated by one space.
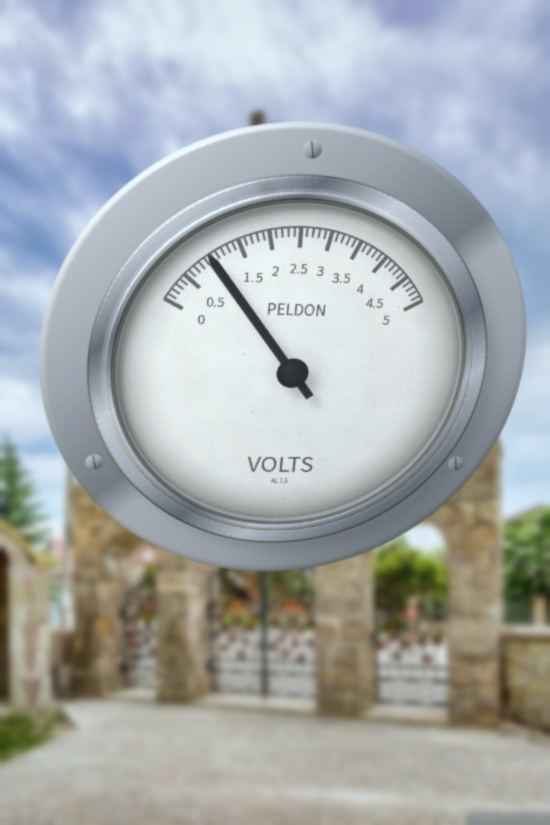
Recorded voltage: 1 V
